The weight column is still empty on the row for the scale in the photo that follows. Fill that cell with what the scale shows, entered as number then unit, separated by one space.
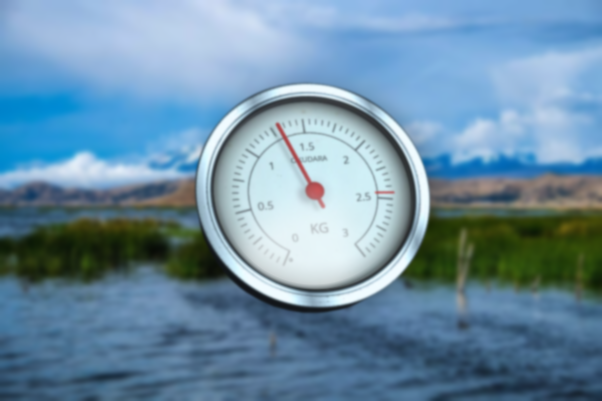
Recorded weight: 1.3 kg
